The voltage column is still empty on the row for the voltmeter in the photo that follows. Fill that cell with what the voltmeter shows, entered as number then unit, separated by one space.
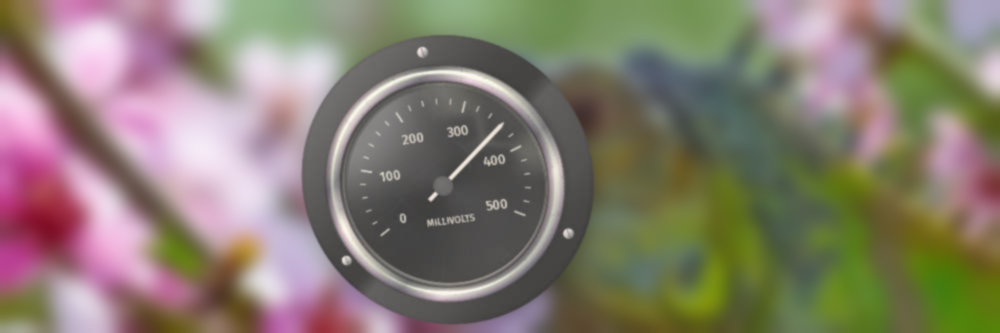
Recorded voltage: 360 mV
